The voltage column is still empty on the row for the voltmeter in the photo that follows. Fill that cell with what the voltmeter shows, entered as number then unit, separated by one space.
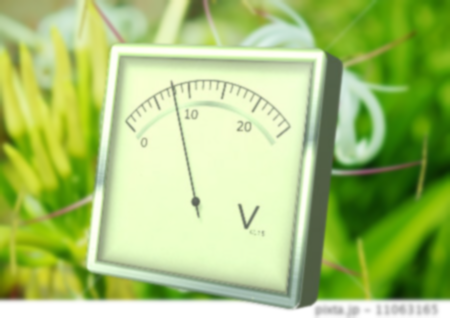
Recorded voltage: 8 V
